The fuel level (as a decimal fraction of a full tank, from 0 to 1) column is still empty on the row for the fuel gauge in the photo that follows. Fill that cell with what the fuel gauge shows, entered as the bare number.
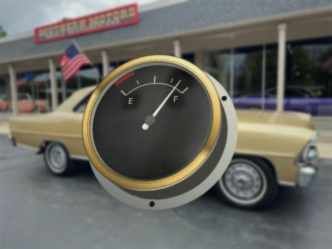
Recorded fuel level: 0.875
